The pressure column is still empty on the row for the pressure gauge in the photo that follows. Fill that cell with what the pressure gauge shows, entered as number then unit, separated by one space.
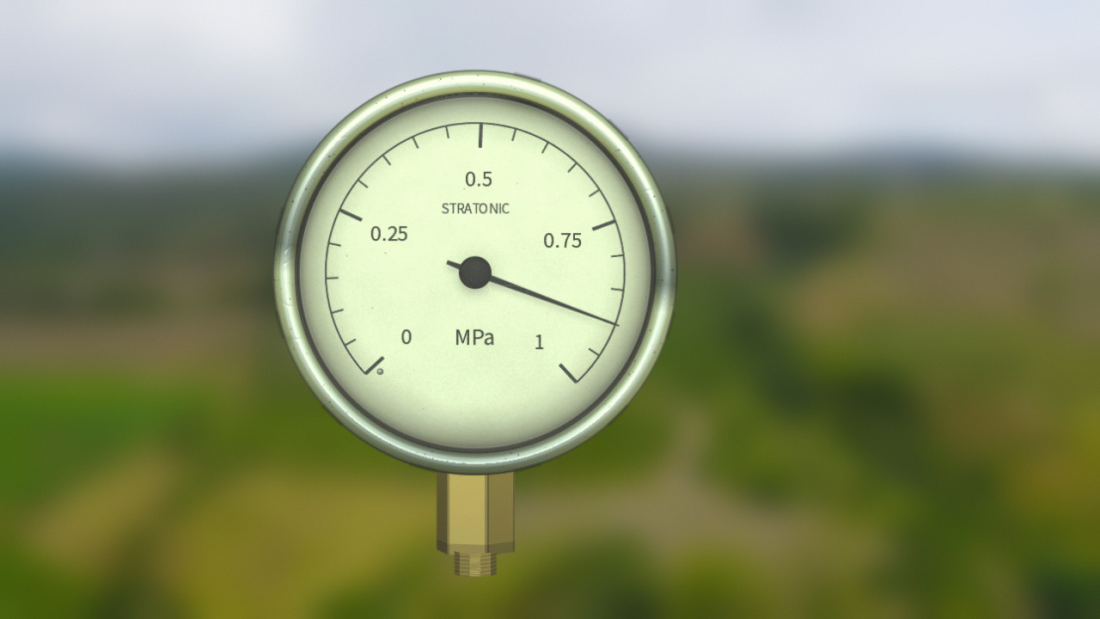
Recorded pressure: 0.9 MPa
